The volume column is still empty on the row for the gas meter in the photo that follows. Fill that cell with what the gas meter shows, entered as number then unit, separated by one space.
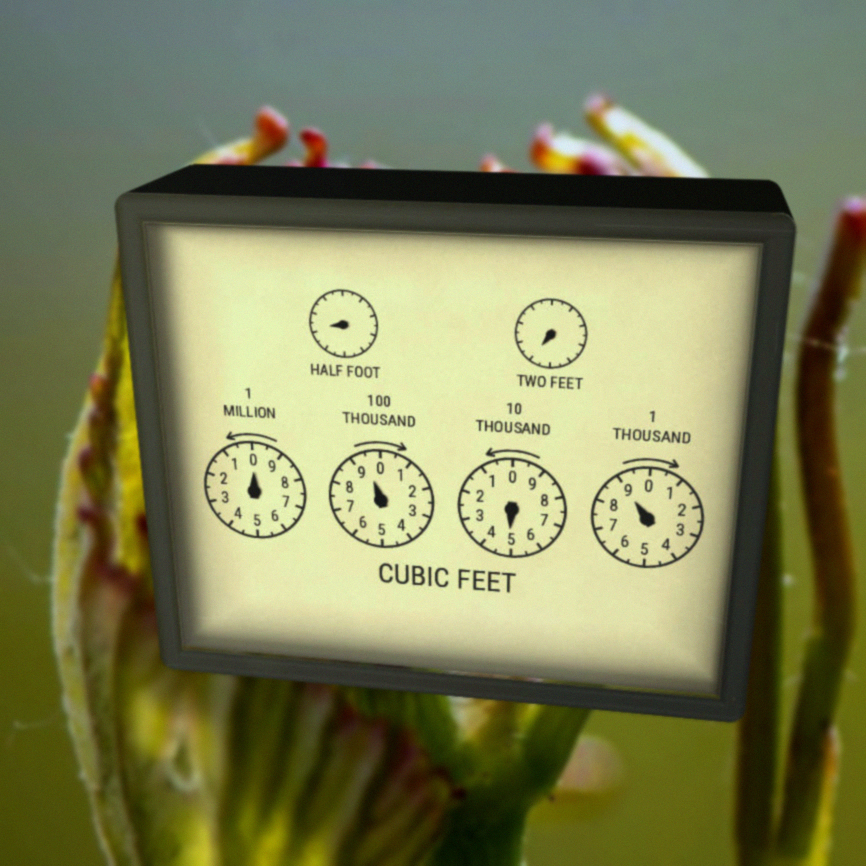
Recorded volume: 994900 ft³
